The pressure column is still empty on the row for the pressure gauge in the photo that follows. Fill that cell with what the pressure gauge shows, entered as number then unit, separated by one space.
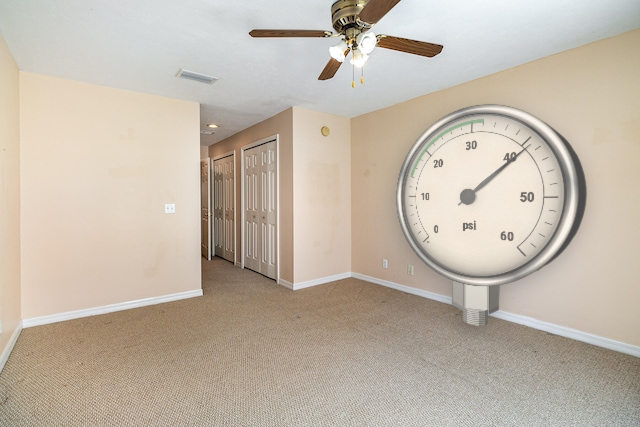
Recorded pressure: 41 psi
